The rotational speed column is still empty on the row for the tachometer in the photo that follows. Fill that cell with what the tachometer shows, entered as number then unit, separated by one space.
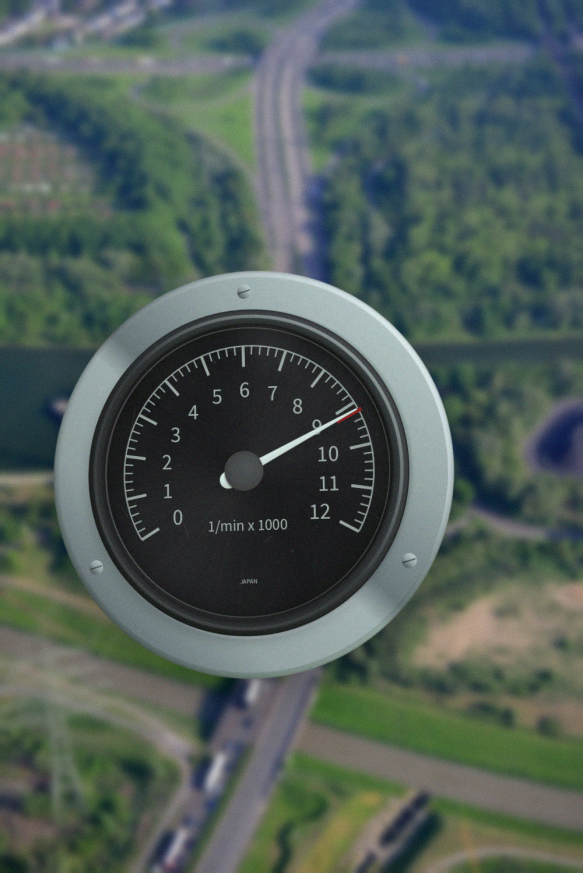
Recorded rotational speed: 9200 rpm
